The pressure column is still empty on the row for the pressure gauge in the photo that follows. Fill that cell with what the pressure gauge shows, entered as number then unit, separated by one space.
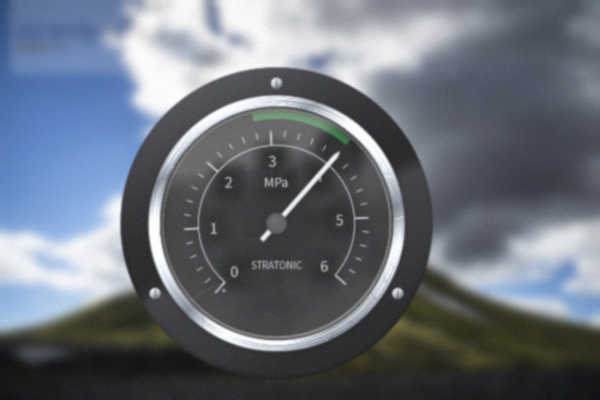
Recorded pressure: 4 MPa
